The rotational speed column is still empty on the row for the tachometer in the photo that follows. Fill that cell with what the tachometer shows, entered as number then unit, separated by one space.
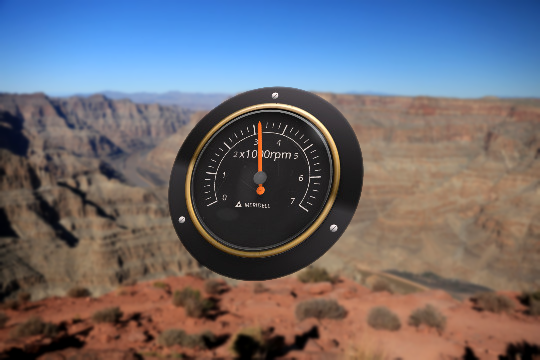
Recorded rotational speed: 3200 rpm
